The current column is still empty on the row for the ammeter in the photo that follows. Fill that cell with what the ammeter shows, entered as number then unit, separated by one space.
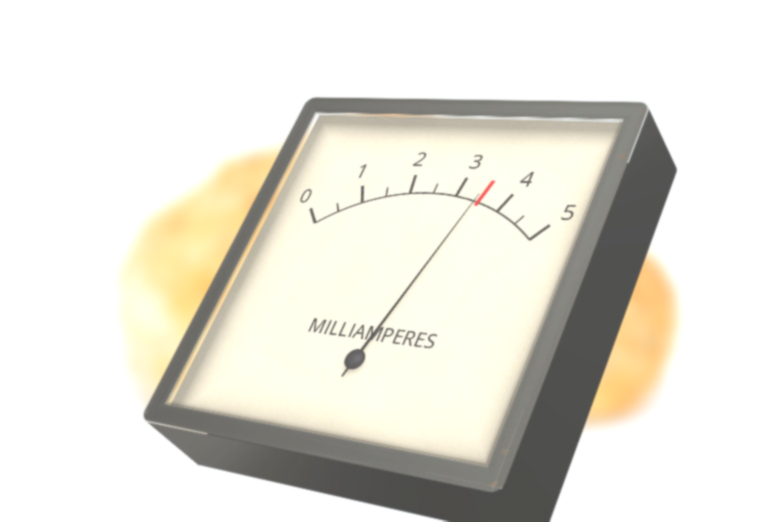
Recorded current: 3.5 mA
